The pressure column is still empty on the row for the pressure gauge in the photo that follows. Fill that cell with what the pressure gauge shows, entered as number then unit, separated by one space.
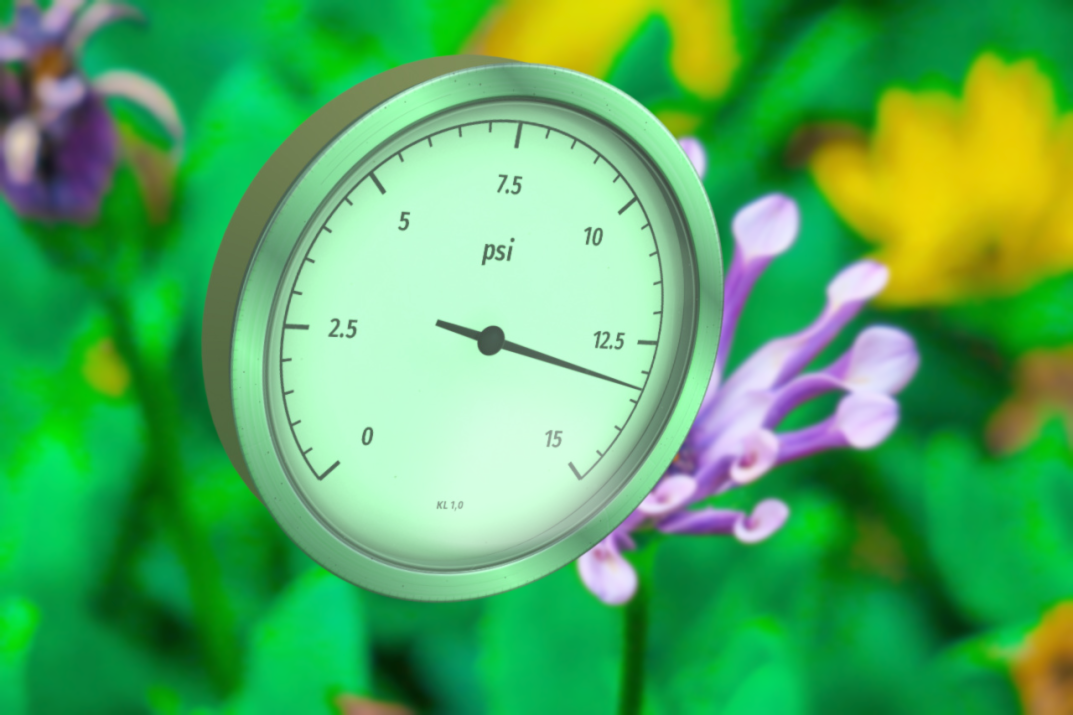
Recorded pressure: 13.25 psi
